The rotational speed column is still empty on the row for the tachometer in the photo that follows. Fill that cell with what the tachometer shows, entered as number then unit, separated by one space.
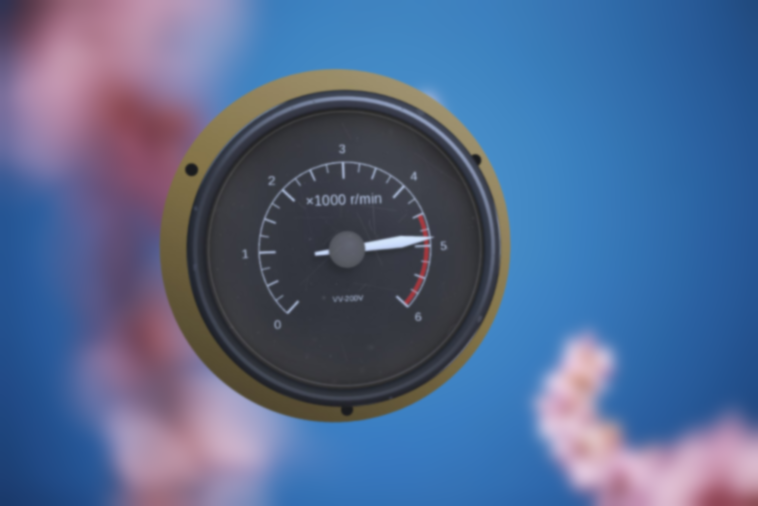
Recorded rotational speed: 4875 rpm
